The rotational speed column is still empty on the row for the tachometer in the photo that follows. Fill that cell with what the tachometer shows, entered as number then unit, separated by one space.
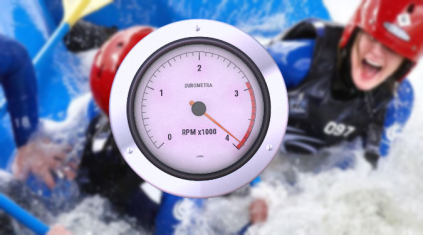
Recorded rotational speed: 3900 rpm
